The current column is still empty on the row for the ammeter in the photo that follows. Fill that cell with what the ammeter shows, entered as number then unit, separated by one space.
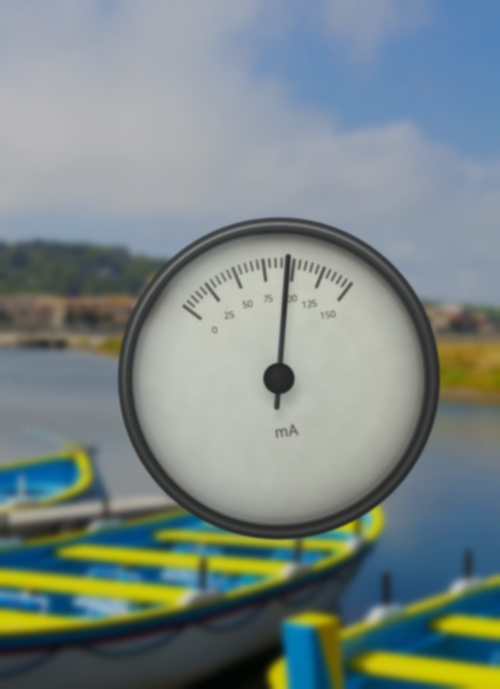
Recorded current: 95 mA
